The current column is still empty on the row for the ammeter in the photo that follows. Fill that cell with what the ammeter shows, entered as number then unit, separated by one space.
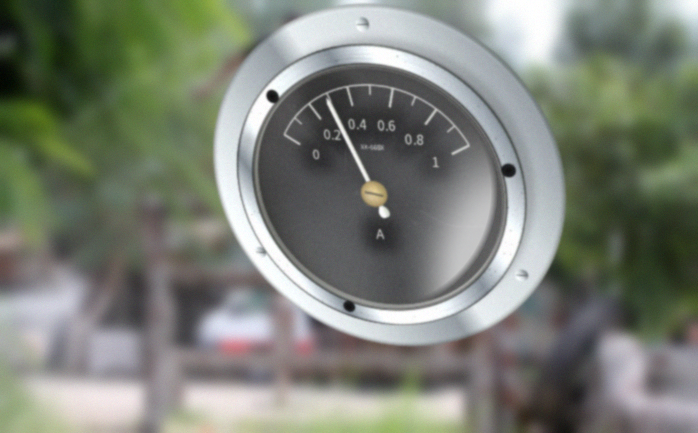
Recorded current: 0.3 A
